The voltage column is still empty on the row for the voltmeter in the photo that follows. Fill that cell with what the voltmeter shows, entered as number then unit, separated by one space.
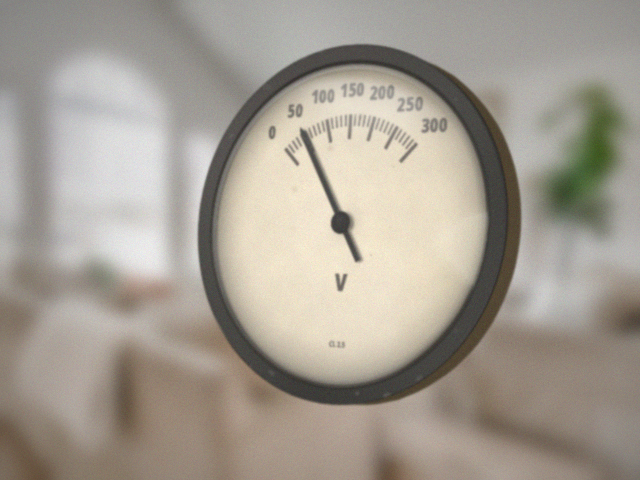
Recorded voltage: 50 V
